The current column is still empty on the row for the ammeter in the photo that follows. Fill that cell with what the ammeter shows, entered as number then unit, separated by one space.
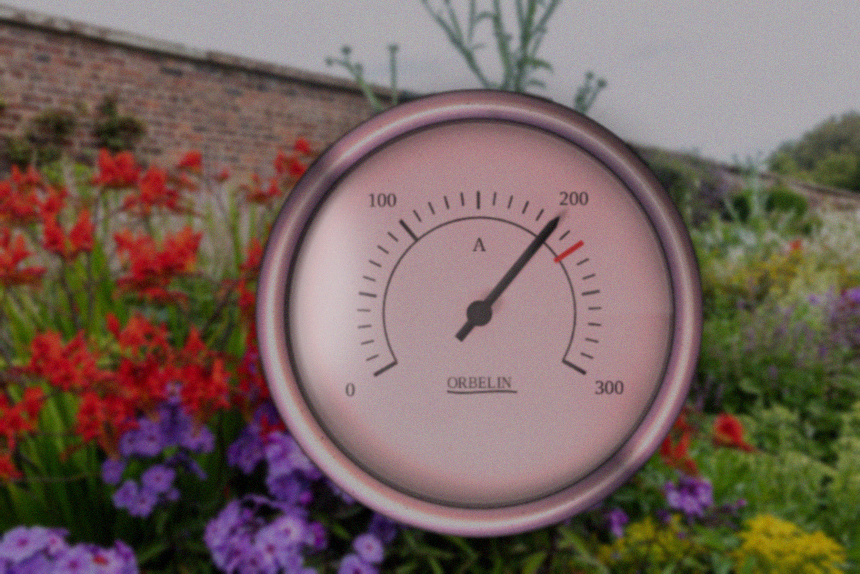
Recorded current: 200 A
